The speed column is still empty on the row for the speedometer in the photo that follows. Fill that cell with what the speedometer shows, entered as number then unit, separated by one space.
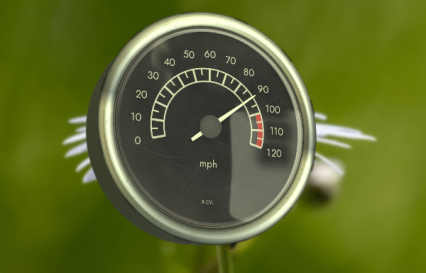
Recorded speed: 90 mph
